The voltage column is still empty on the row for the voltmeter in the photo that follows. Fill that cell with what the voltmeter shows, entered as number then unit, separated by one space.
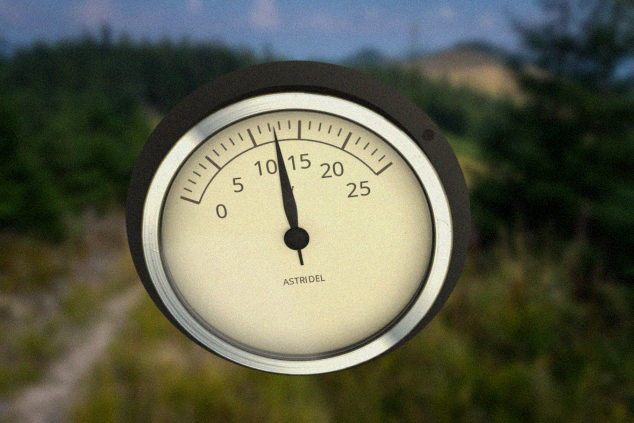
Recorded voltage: 12.5 V
